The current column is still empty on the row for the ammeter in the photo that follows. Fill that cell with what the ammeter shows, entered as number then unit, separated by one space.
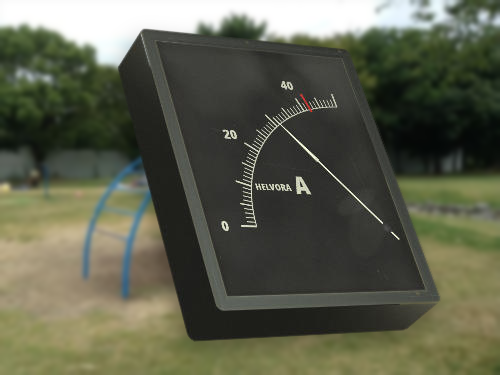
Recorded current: 30 A
